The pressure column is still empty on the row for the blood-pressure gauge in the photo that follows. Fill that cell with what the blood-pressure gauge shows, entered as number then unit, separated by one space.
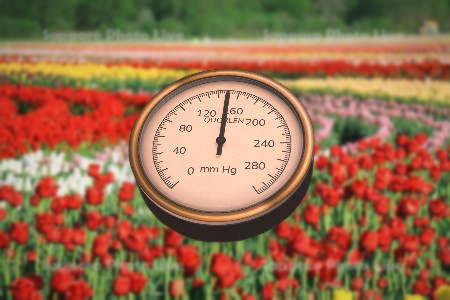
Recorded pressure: 150 mmHg
